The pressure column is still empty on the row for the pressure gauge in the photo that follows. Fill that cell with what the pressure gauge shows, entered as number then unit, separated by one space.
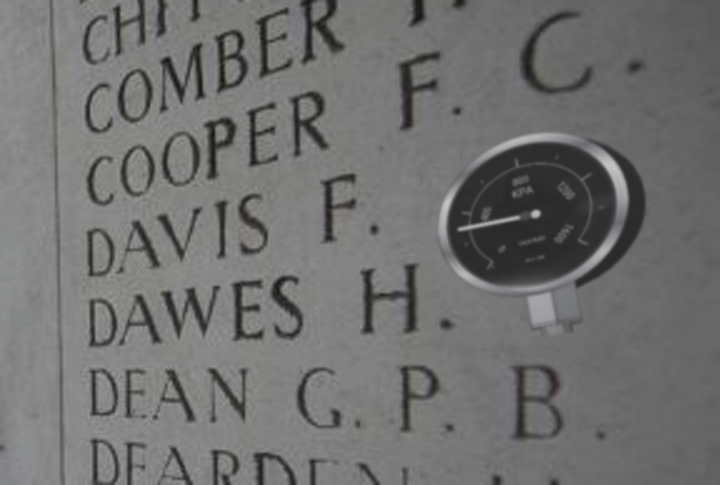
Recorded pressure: 300 kPa
